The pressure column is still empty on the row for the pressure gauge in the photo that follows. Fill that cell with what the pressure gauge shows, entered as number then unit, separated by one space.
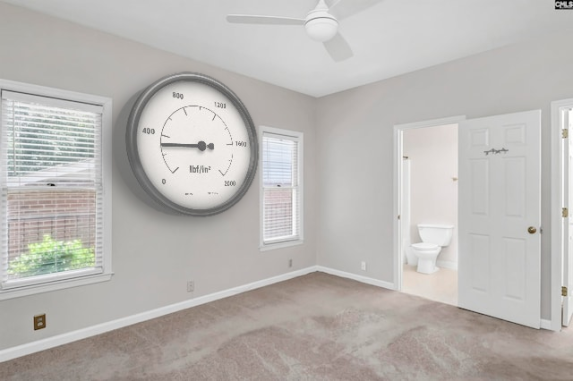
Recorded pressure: 300 psi
